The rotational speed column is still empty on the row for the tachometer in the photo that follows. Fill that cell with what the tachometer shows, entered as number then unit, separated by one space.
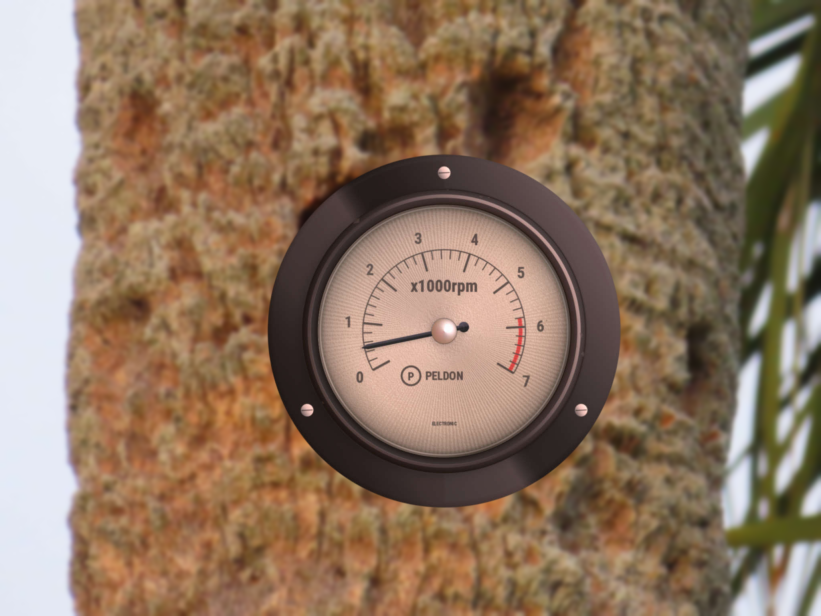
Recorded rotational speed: 500 rpm
